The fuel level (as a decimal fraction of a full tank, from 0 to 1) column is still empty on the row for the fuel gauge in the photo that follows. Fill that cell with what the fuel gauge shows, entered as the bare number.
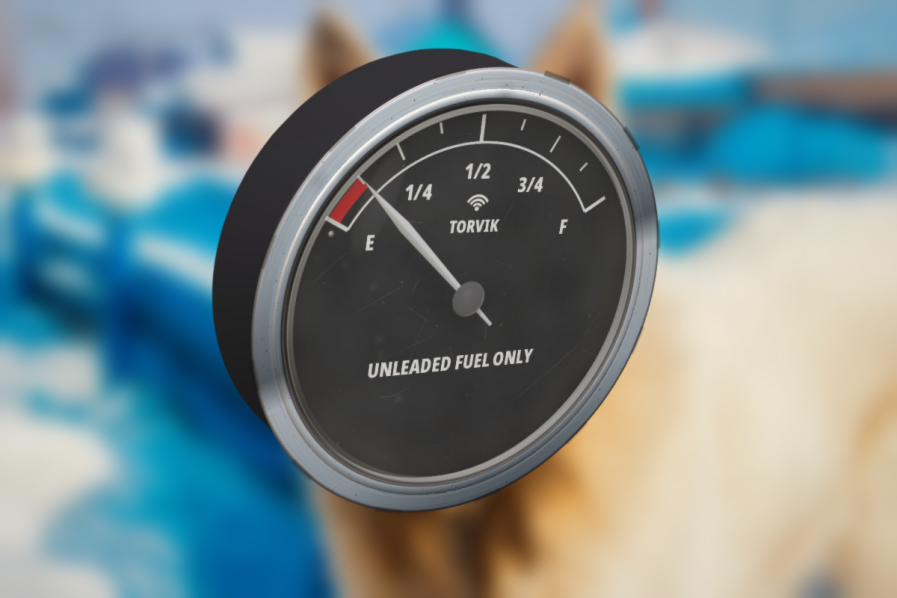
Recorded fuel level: 0.125
